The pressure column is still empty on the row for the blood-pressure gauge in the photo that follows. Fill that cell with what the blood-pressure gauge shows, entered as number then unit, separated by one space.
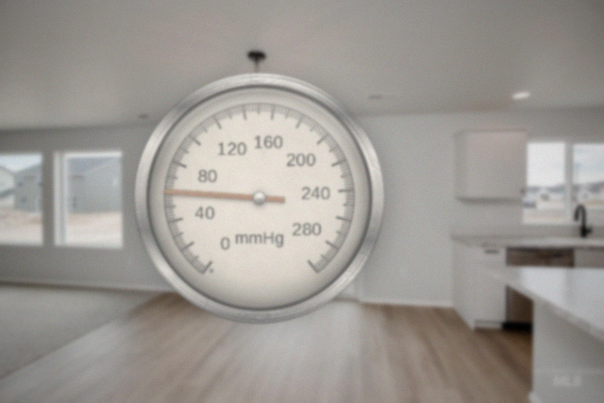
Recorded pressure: 60 mmHg
